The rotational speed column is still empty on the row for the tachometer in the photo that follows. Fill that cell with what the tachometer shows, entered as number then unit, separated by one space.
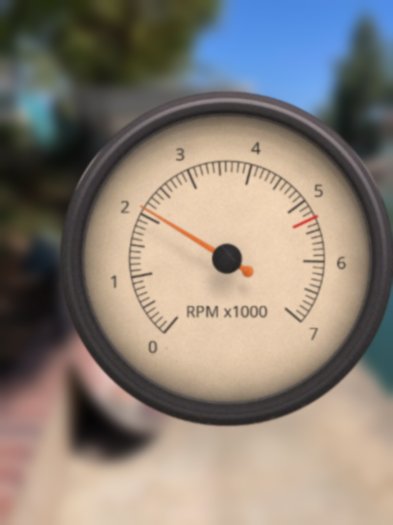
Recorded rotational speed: 2100 rpm
